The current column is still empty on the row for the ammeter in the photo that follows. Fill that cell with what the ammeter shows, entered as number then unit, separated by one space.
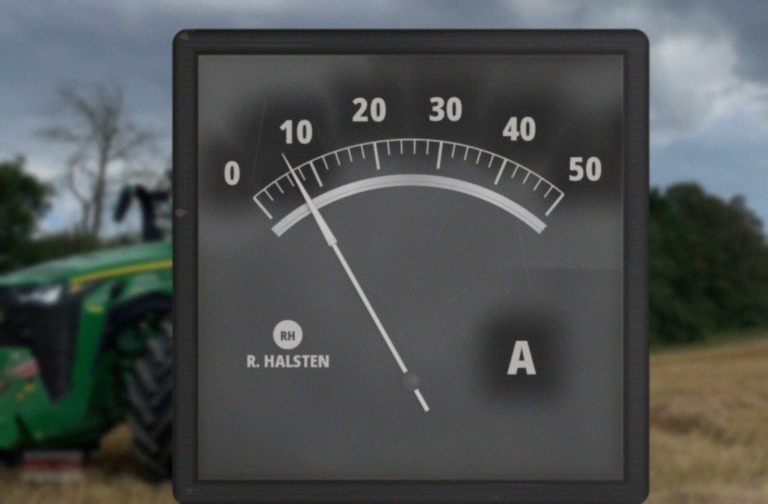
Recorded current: 7 A
